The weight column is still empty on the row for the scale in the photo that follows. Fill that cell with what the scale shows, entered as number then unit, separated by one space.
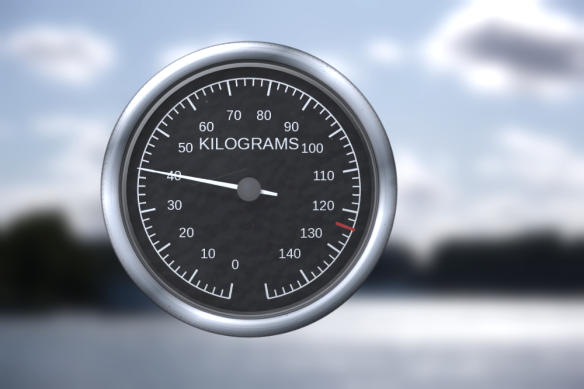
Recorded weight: 40 kg
